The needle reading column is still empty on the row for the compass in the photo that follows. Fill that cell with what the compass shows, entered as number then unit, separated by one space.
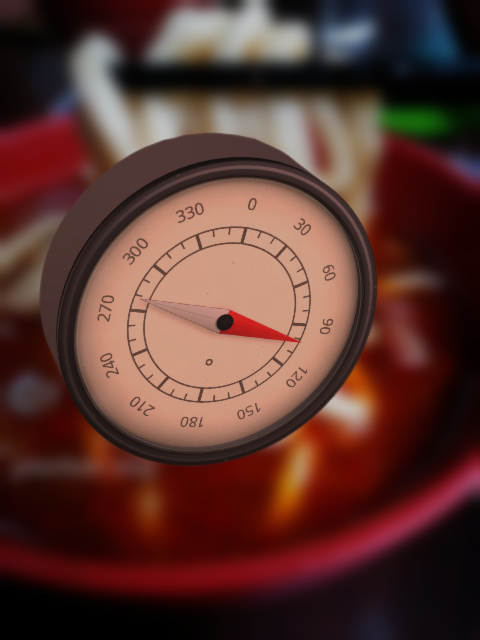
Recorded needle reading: 100 °
